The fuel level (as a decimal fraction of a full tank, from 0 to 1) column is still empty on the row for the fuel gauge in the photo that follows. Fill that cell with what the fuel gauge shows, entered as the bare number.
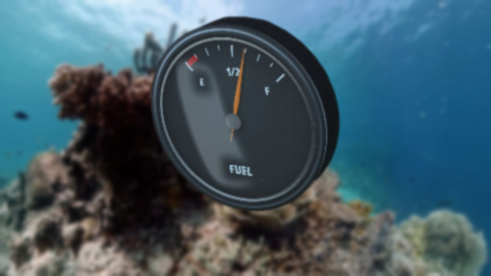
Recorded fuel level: 0.625
